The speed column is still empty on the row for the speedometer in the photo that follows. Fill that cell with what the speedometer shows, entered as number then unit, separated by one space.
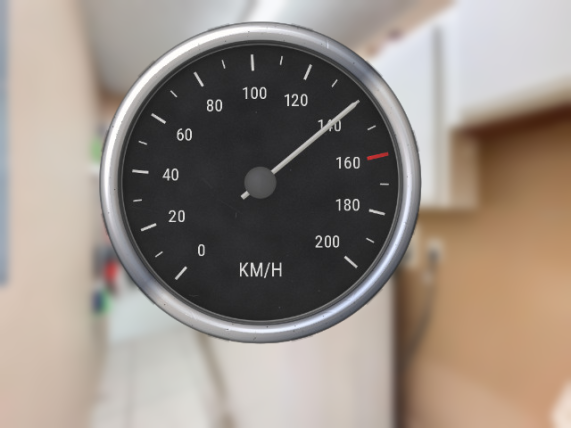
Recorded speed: 140 km/h
